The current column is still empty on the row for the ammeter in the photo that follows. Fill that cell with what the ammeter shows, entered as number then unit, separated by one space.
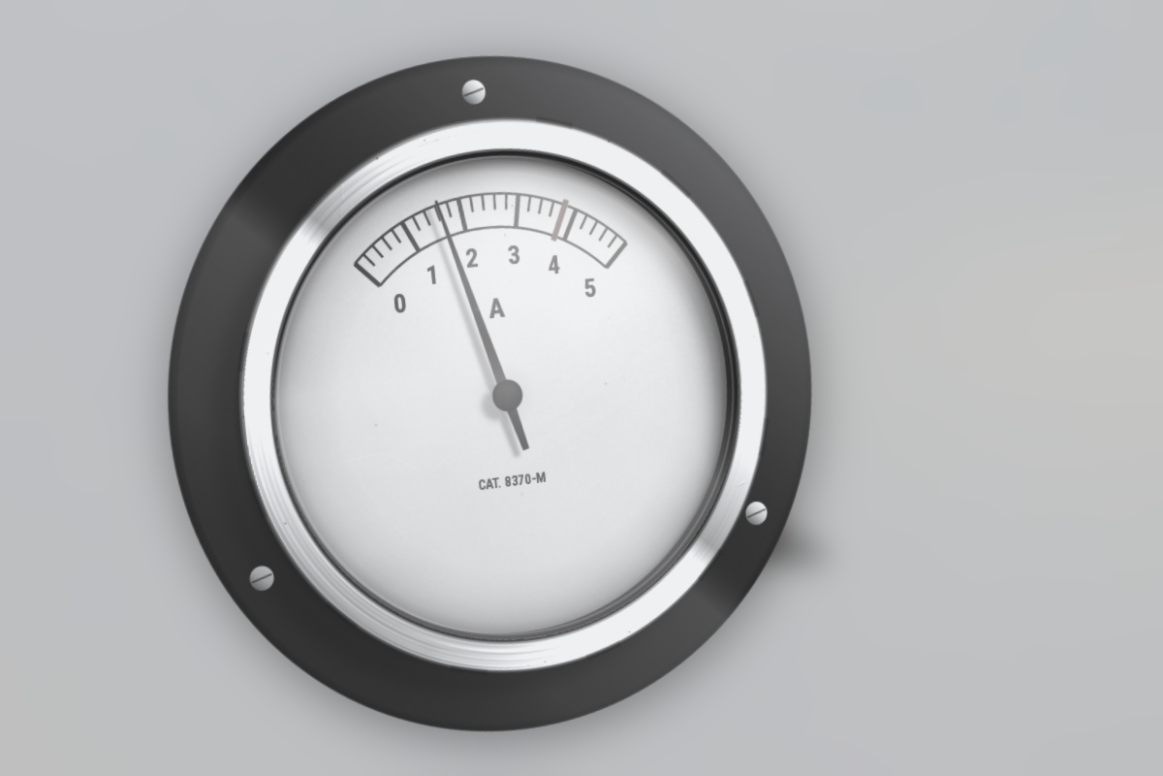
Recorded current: 1.6 A
